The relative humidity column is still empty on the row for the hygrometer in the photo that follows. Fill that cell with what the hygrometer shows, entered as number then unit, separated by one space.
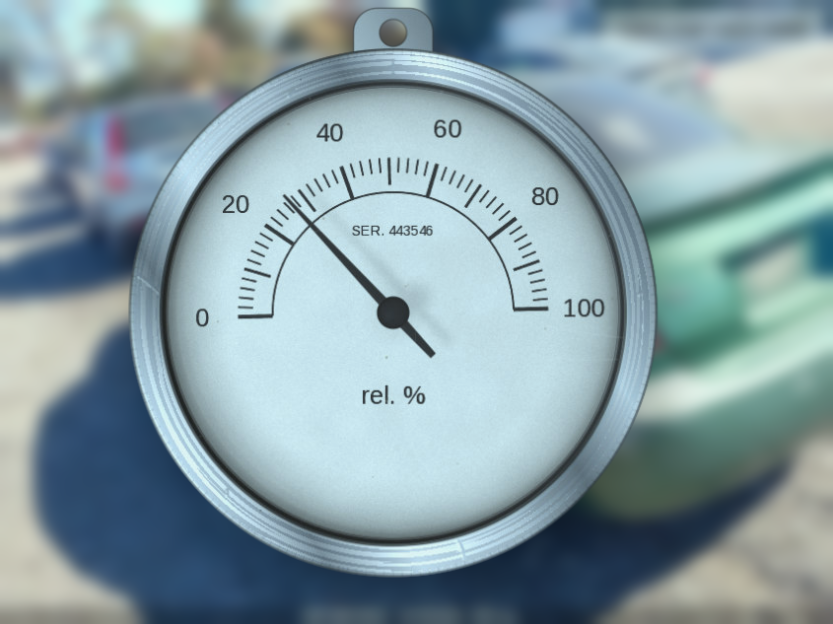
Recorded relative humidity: 27 %
